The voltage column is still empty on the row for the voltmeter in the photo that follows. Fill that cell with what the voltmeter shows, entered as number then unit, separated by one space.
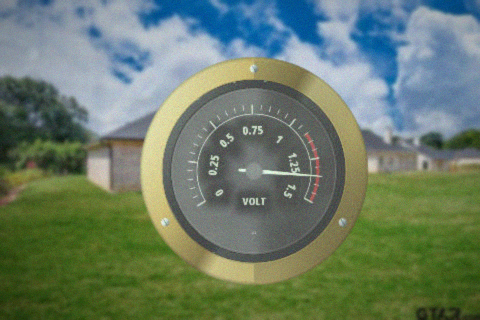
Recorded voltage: 1.35 V
